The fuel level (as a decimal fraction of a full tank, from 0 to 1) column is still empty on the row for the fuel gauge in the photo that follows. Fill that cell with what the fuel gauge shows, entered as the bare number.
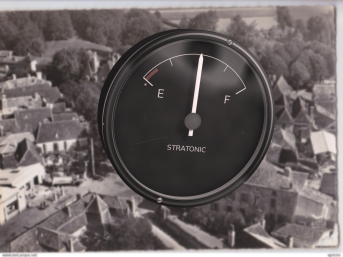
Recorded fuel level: 0.5
